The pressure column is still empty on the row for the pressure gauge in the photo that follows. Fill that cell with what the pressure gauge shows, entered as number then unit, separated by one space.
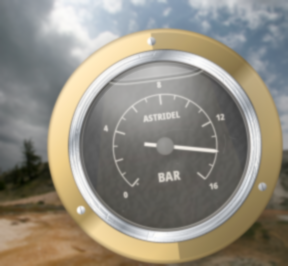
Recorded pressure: 14 bar
